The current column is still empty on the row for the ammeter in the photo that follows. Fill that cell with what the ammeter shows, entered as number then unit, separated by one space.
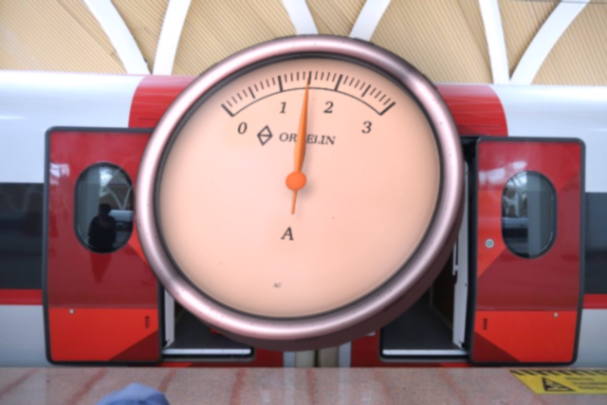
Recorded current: 1.5 A
